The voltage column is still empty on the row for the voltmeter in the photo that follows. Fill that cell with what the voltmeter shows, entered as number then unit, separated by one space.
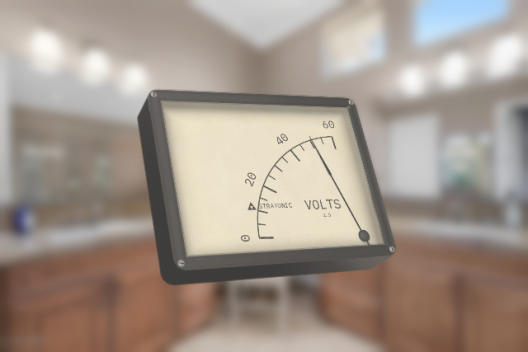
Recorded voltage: 50 V
